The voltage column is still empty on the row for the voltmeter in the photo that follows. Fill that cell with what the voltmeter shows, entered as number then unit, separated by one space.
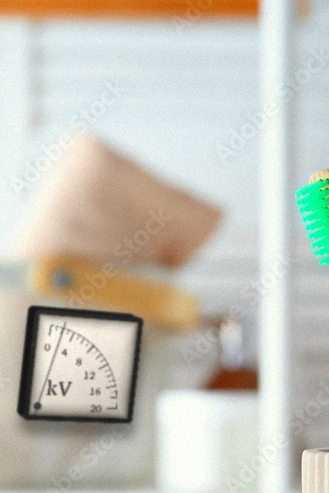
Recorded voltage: 2 kV
